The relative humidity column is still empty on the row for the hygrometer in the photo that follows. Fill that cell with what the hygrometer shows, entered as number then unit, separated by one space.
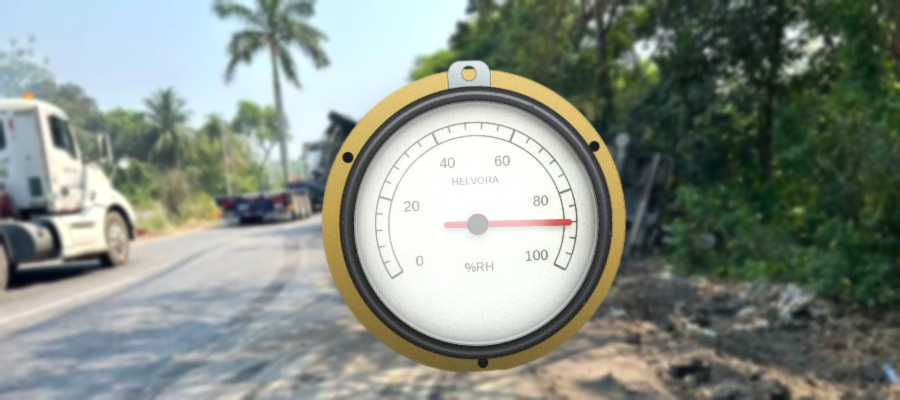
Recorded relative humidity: 88 %
